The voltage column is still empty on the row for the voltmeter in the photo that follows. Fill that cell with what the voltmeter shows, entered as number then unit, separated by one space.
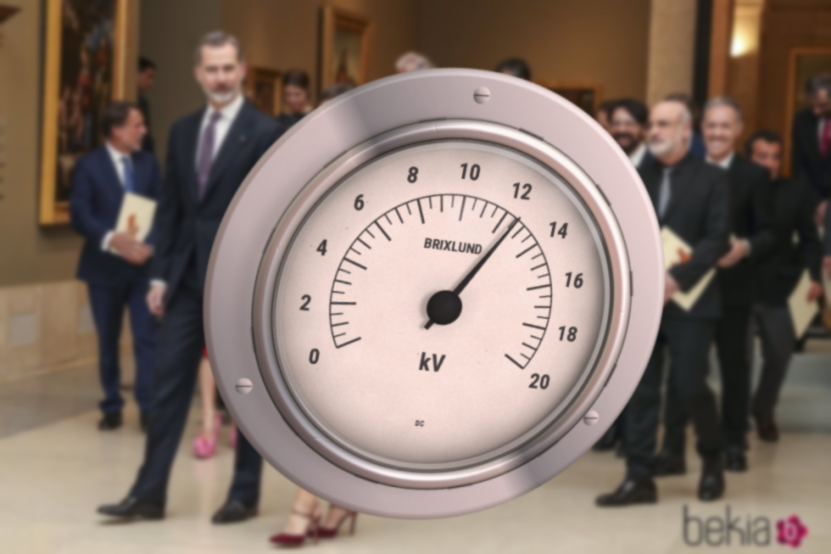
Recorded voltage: 12.5 kV
